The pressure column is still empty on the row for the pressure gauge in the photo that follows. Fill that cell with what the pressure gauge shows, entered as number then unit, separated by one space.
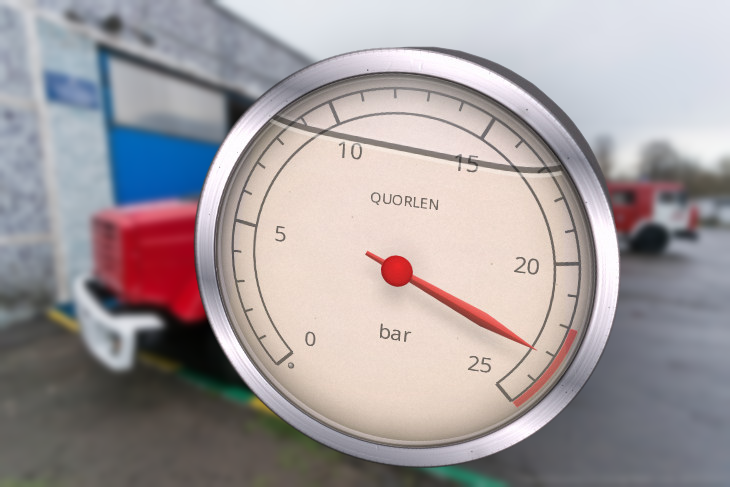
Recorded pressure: 23 bar
